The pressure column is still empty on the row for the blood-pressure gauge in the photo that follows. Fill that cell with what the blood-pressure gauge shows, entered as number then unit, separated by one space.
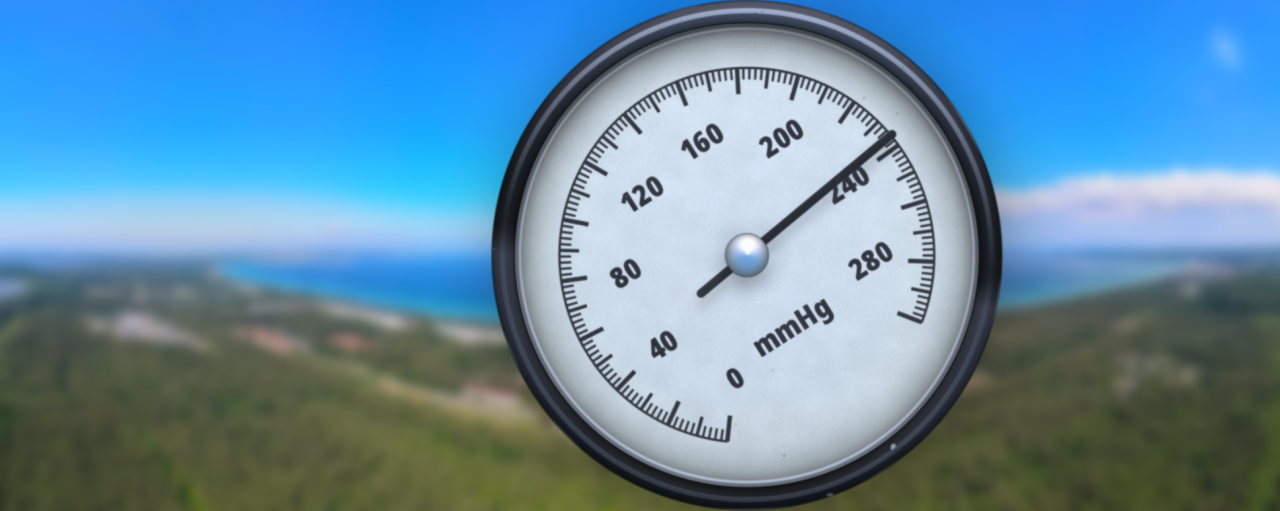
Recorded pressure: 236 mmHg
